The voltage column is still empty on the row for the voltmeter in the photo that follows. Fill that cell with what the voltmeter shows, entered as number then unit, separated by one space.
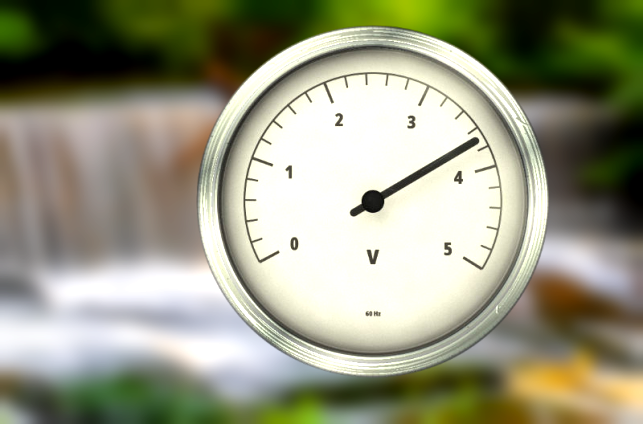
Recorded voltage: 3.7 V
